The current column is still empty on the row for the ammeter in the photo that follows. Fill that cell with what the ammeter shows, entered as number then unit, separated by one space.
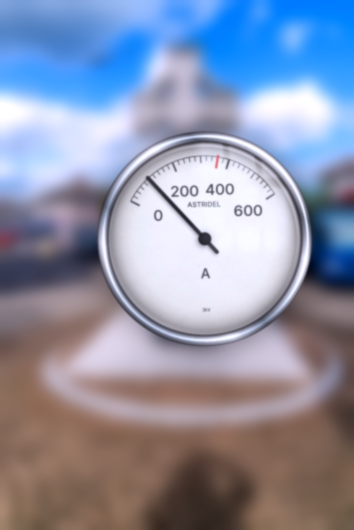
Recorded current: 100 A
